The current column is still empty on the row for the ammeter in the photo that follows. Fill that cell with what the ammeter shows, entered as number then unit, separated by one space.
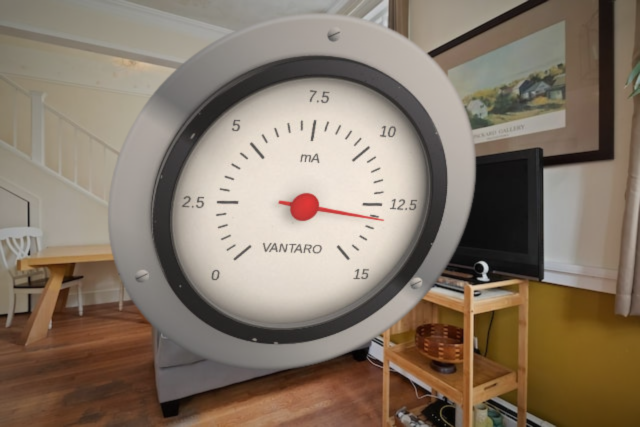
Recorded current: 13 mA
